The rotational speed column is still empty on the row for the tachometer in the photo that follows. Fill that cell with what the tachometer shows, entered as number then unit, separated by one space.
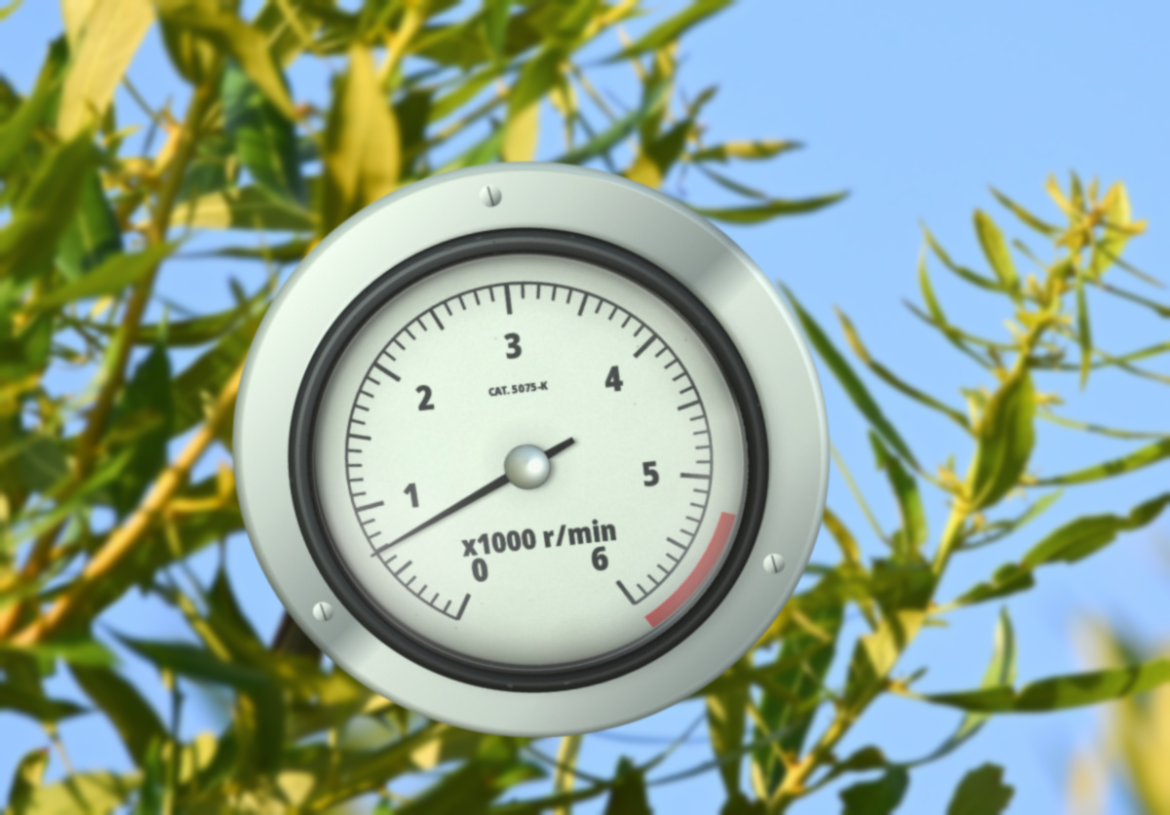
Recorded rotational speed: 700 rpm
